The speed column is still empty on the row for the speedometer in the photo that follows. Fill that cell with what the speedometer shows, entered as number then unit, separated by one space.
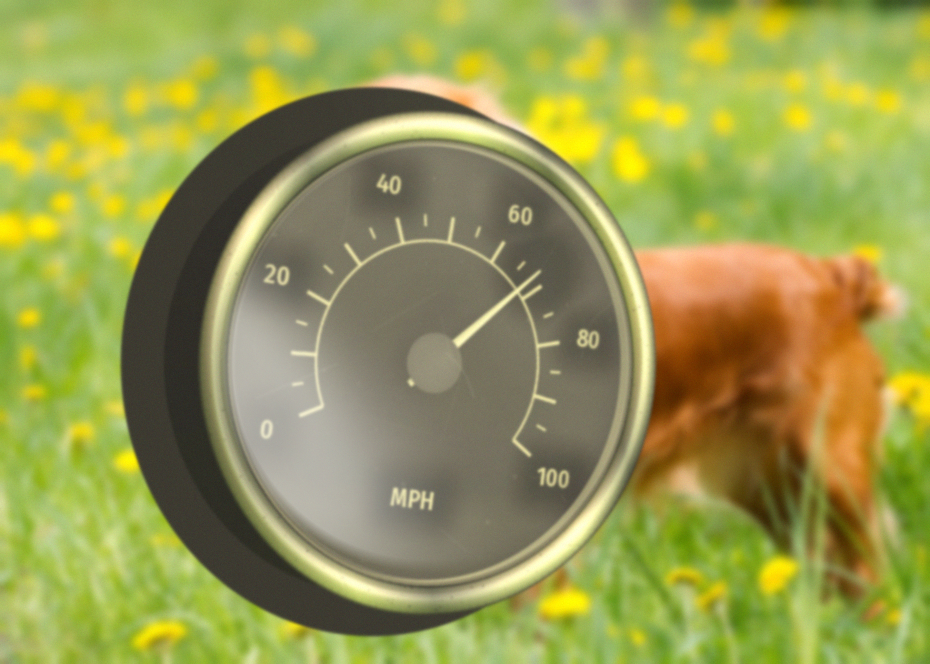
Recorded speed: 67.5 mph
